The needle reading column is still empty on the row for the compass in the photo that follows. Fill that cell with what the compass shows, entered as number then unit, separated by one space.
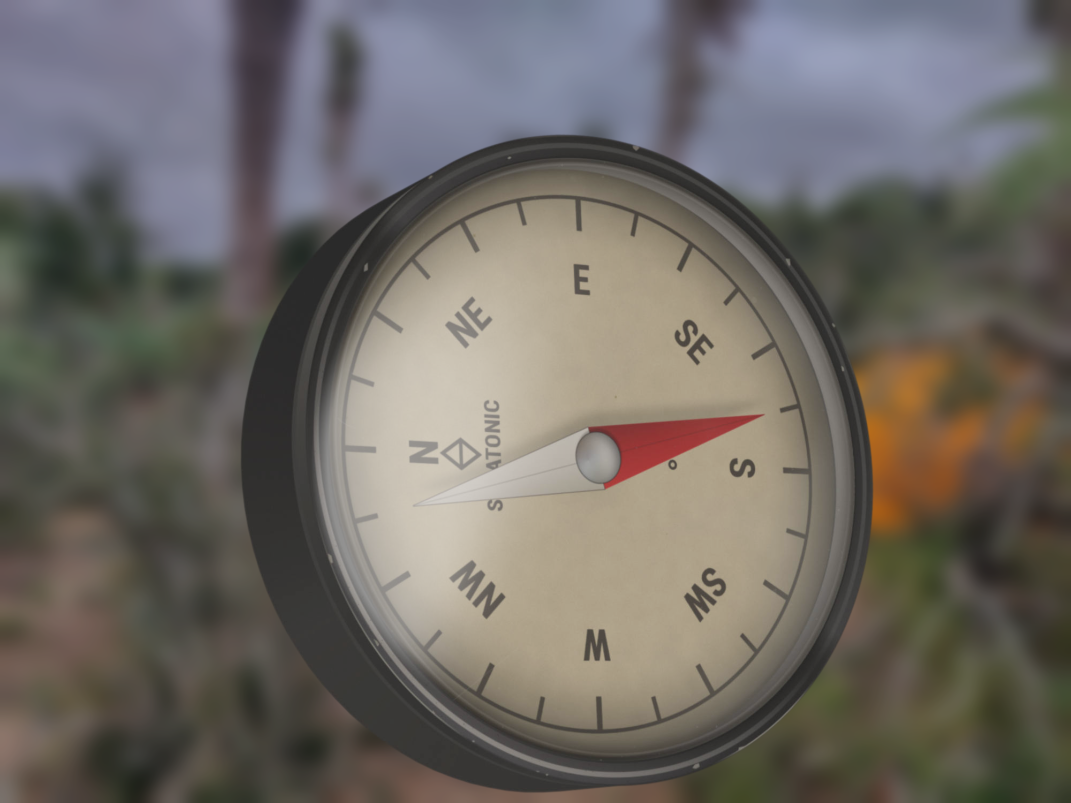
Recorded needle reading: 165 °
